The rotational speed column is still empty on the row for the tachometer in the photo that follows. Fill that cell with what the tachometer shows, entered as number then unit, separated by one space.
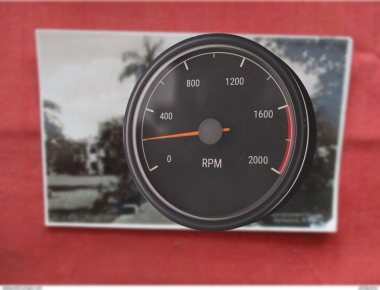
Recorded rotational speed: 200 rpm
